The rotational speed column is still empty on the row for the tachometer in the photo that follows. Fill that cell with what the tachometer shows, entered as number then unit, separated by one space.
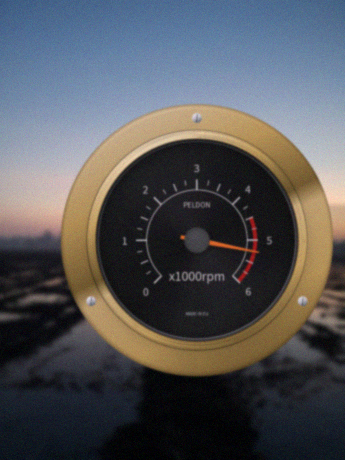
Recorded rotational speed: 5250 rpm
